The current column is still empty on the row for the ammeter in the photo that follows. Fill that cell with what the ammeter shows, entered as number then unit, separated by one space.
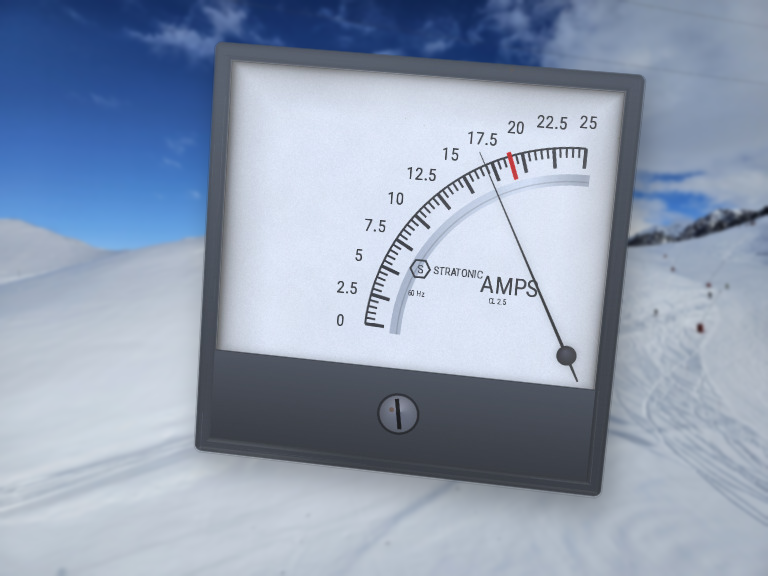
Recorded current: 17 A
